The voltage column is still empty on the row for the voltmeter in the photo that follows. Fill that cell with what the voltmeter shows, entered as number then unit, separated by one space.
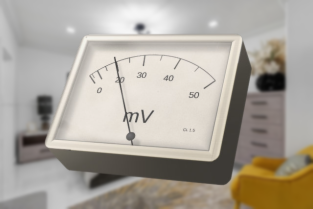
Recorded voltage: 20 mV
